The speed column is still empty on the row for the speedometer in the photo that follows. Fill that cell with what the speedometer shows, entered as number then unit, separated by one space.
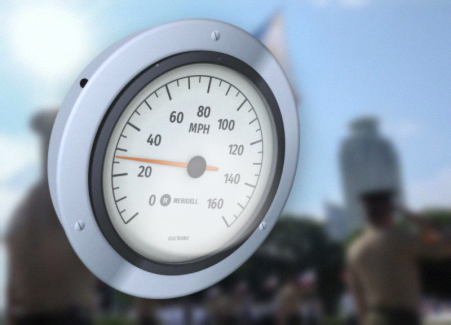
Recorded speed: 27.5 mph
